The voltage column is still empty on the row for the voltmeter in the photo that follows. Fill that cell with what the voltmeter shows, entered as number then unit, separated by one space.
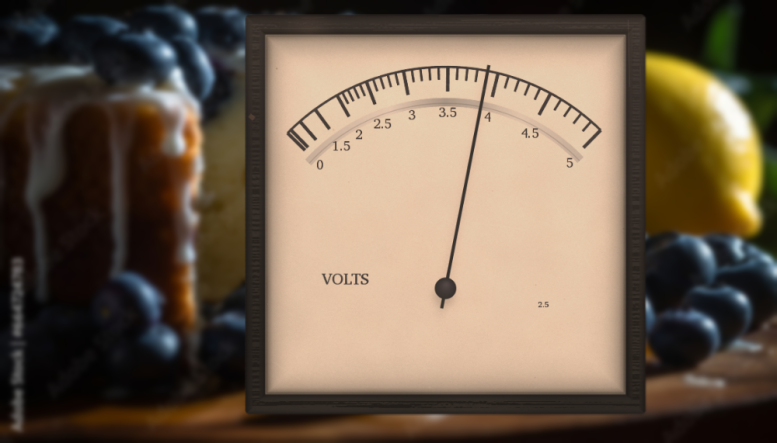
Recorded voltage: 3.9 V
